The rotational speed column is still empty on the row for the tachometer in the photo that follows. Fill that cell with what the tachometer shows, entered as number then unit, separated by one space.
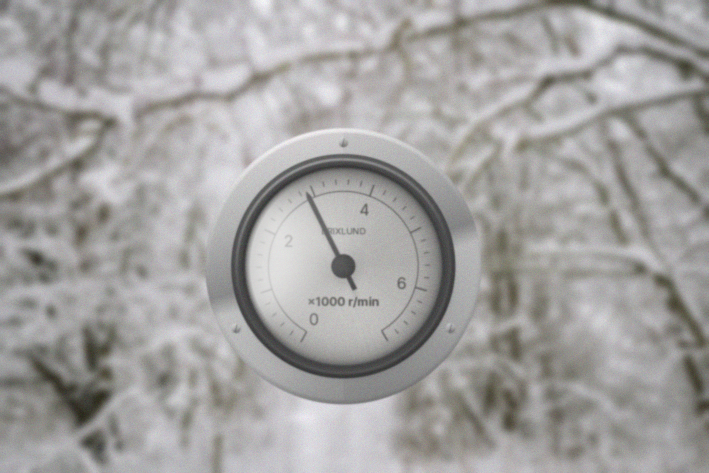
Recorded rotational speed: 2900 rpm
